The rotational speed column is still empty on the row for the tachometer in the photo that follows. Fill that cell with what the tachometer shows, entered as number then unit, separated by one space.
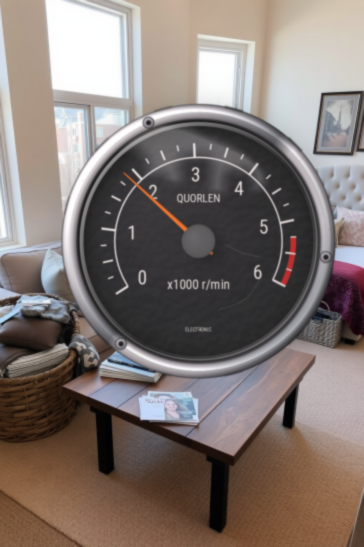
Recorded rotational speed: 1875 rpm
